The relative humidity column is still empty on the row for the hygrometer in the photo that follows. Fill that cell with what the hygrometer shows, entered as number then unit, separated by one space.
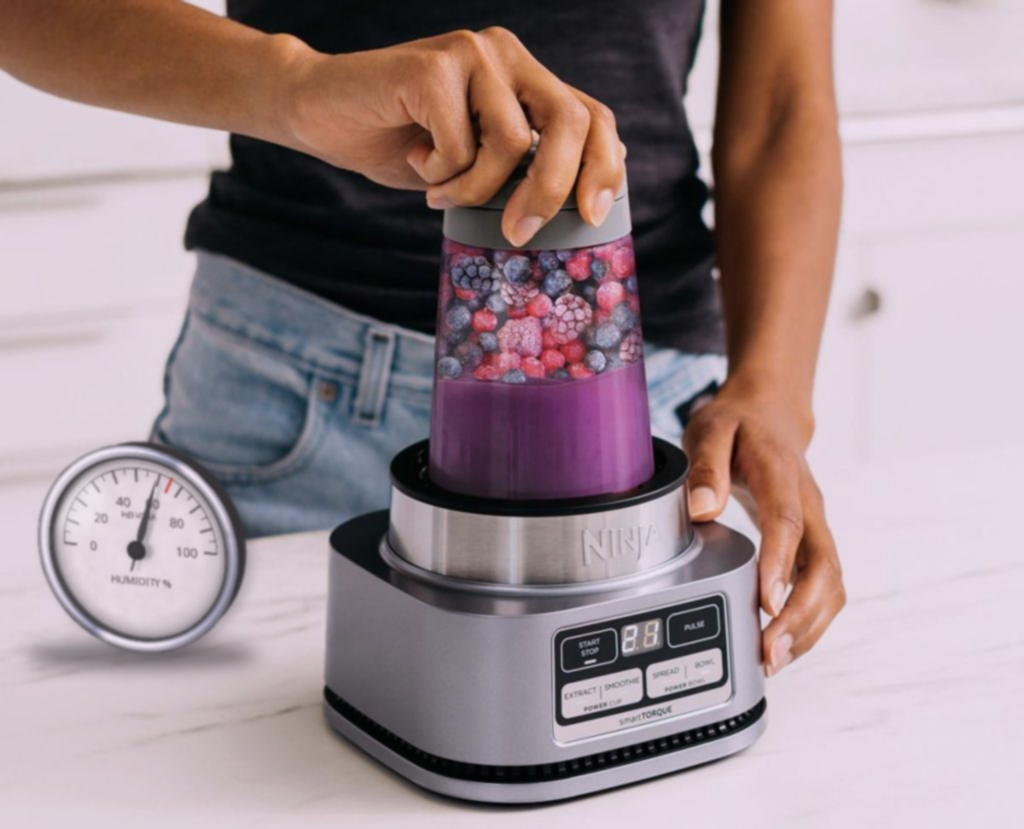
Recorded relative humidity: 60 %
